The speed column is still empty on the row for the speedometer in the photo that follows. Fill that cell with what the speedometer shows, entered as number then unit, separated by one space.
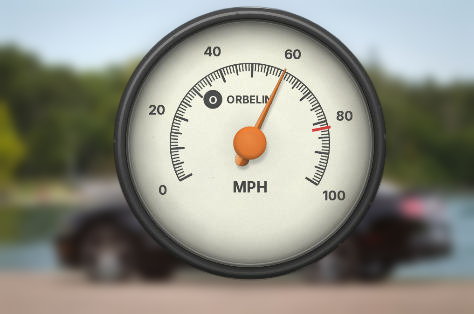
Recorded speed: 60 mph
